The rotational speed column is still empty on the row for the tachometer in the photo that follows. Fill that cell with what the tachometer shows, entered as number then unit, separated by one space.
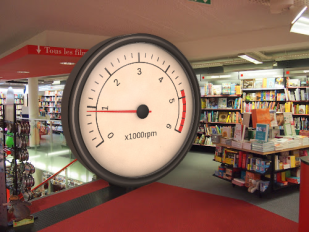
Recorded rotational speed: 900 rpm
